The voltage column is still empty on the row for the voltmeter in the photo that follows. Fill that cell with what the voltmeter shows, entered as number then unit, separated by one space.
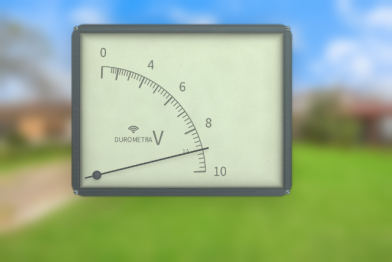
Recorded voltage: 9 V
